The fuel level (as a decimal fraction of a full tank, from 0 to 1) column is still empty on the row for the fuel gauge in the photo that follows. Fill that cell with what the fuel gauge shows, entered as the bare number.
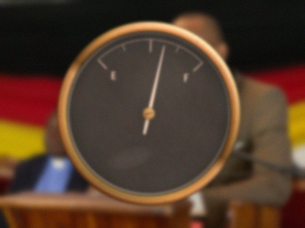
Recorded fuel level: 0.625
